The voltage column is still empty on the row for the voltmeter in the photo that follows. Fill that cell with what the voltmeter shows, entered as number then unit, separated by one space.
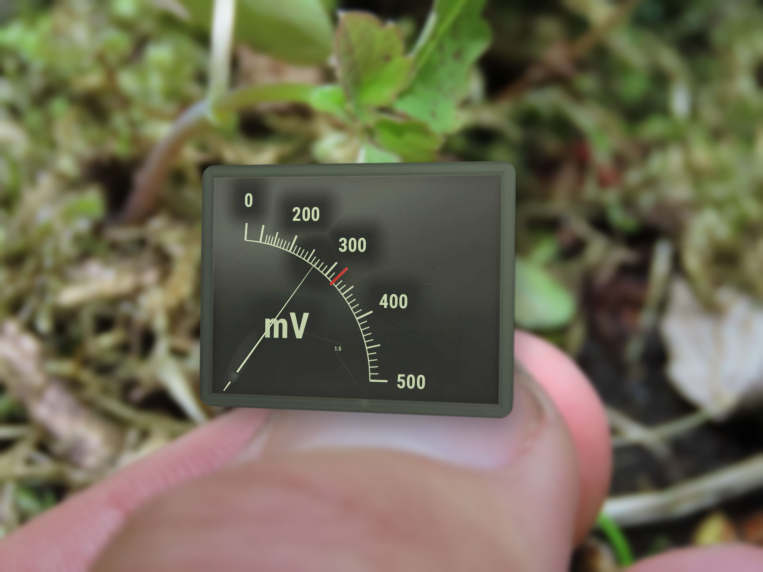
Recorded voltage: 270 mV
